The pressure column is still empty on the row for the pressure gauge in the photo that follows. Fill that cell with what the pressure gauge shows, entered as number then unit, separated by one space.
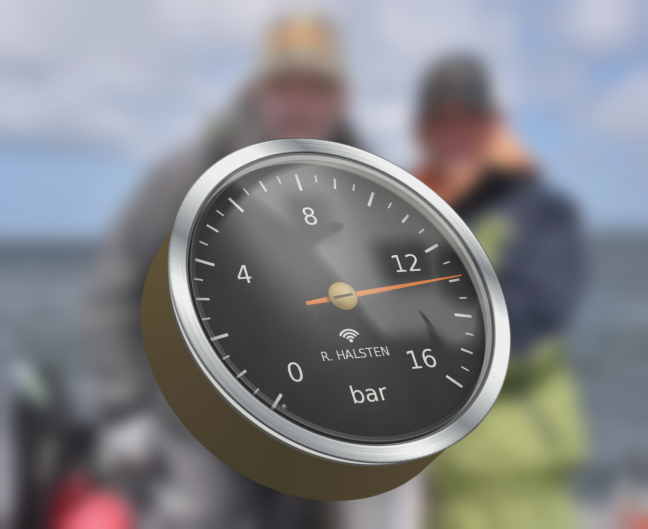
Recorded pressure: 13 bar
